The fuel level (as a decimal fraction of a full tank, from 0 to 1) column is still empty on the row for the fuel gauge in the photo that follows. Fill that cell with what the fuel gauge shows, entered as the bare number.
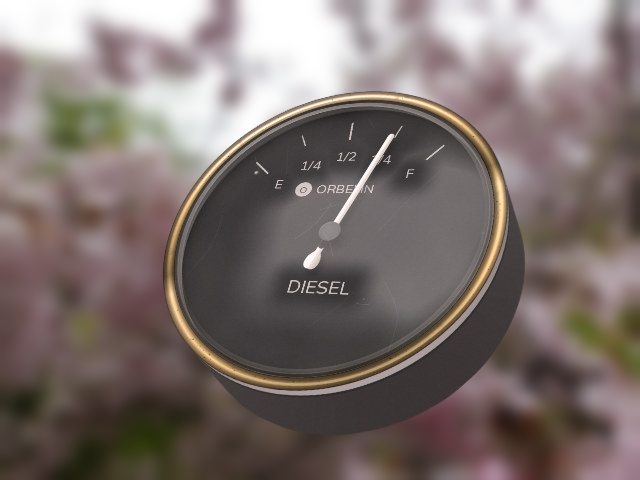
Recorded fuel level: 0.75
